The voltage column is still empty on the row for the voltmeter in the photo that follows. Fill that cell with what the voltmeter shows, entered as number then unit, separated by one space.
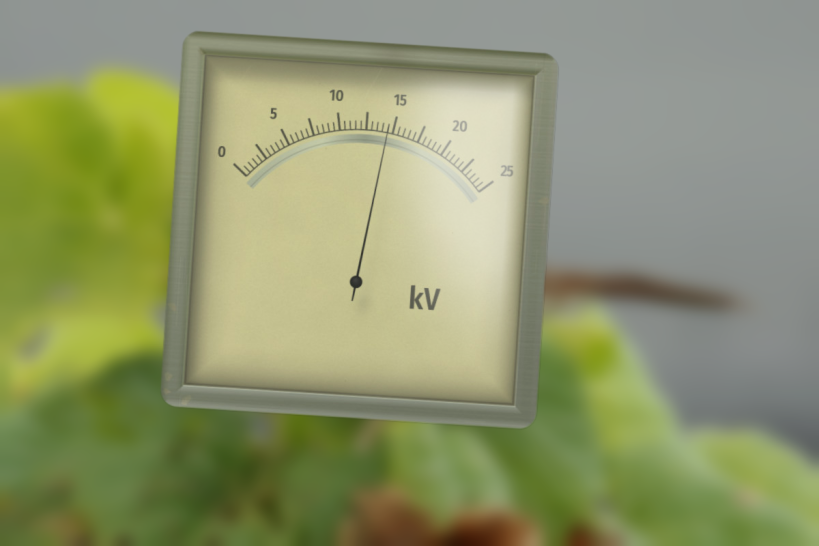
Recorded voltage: 14.5 kV
